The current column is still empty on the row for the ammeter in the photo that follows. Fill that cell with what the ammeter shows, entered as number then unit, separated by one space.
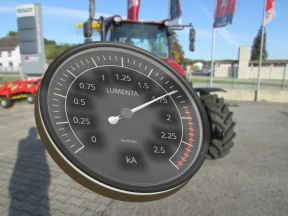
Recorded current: 1.75 kA
